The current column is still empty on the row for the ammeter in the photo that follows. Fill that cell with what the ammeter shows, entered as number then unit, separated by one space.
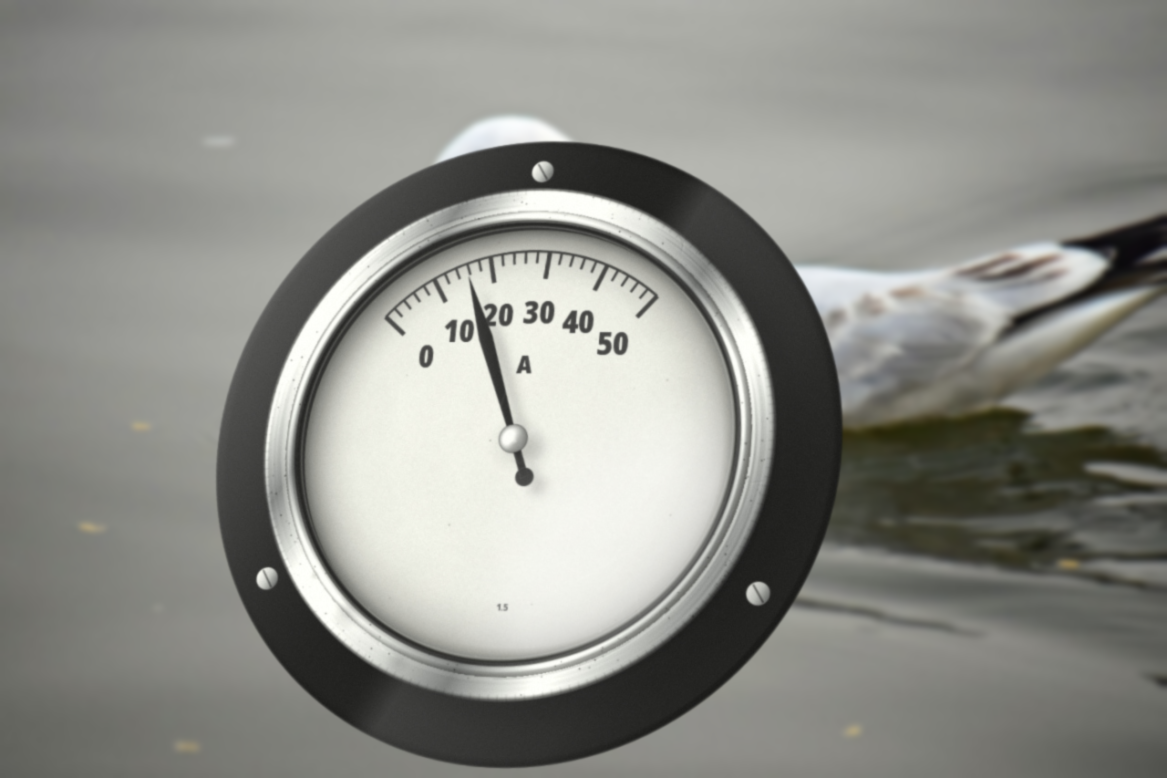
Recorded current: 16 A
